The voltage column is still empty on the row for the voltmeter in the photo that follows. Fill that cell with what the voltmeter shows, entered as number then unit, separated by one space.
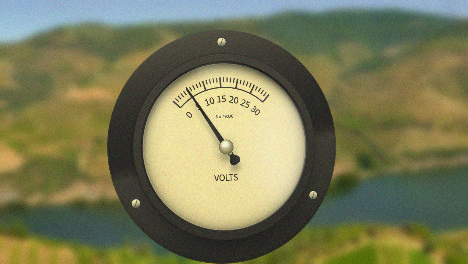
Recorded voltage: 5 V
